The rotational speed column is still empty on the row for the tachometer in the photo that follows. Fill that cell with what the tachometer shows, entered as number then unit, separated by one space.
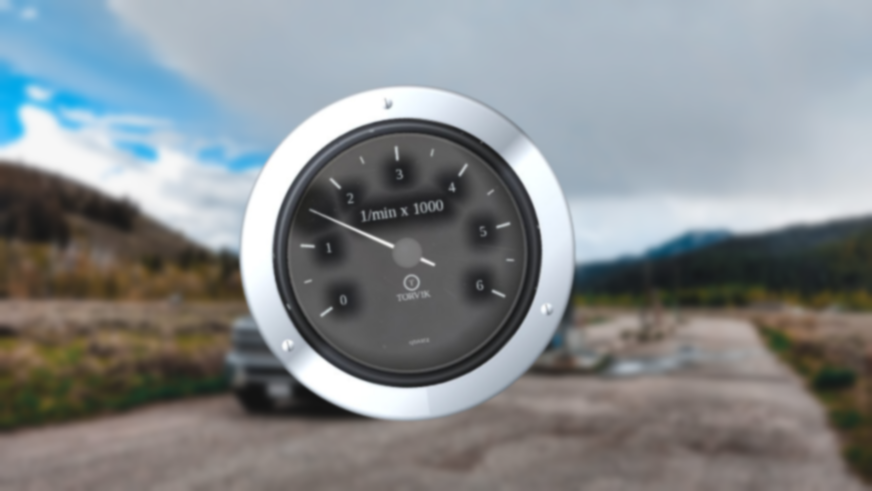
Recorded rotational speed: 1500 rpm
